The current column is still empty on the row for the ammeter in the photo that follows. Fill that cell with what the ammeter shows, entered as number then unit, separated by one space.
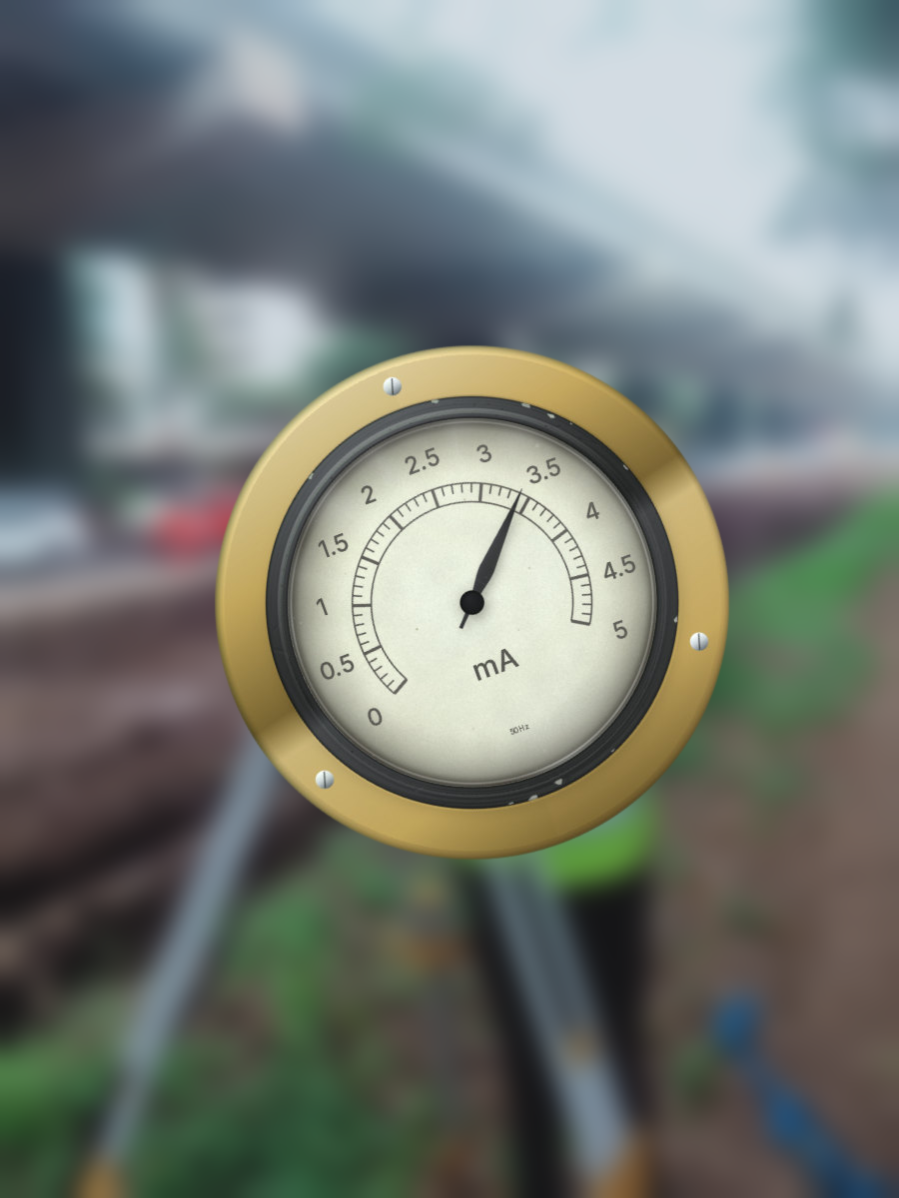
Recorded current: 3.4 mA
